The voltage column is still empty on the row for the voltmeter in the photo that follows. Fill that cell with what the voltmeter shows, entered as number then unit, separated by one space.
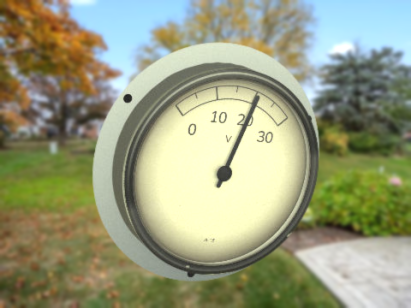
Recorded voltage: 20 V
